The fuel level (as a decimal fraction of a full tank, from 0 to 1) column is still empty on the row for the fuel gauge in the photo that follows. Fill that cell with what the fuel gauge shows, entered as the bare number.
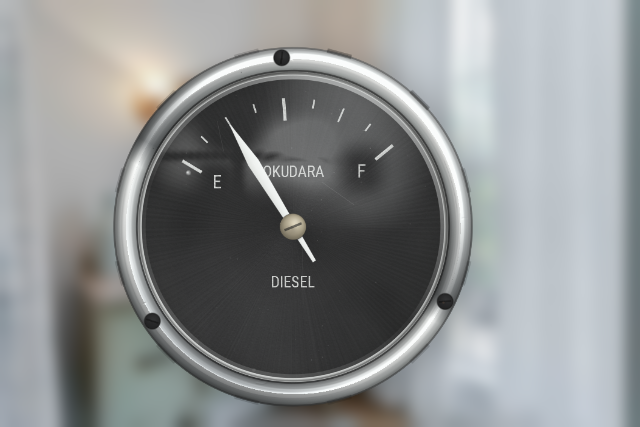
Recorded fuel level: 0.25
